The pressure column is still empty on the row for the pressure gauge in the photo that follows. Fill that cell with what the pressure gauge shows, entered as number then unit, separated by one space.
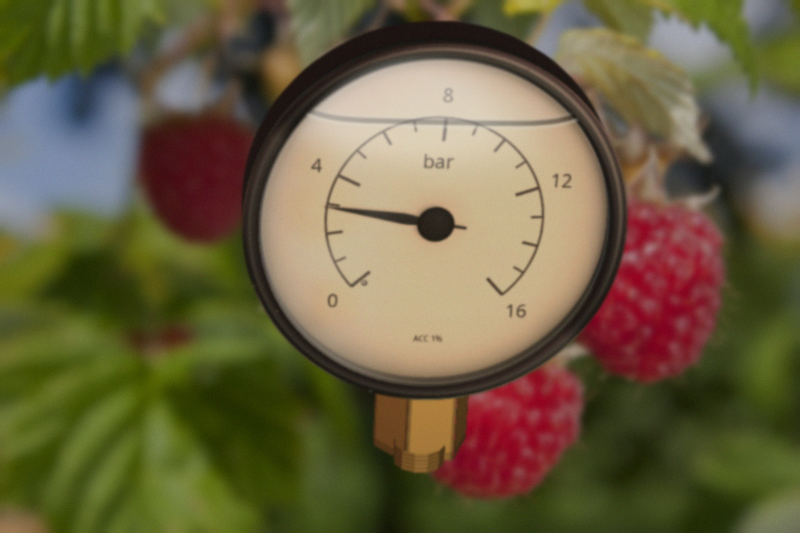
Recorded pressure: 3 bar
